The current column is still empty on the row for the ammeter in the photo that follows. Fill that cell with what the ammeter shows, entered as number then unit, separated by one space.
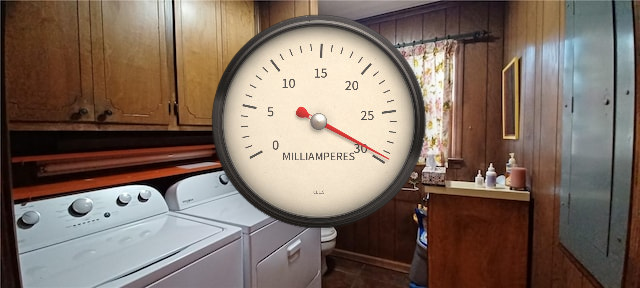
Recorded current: 29.5 mA
